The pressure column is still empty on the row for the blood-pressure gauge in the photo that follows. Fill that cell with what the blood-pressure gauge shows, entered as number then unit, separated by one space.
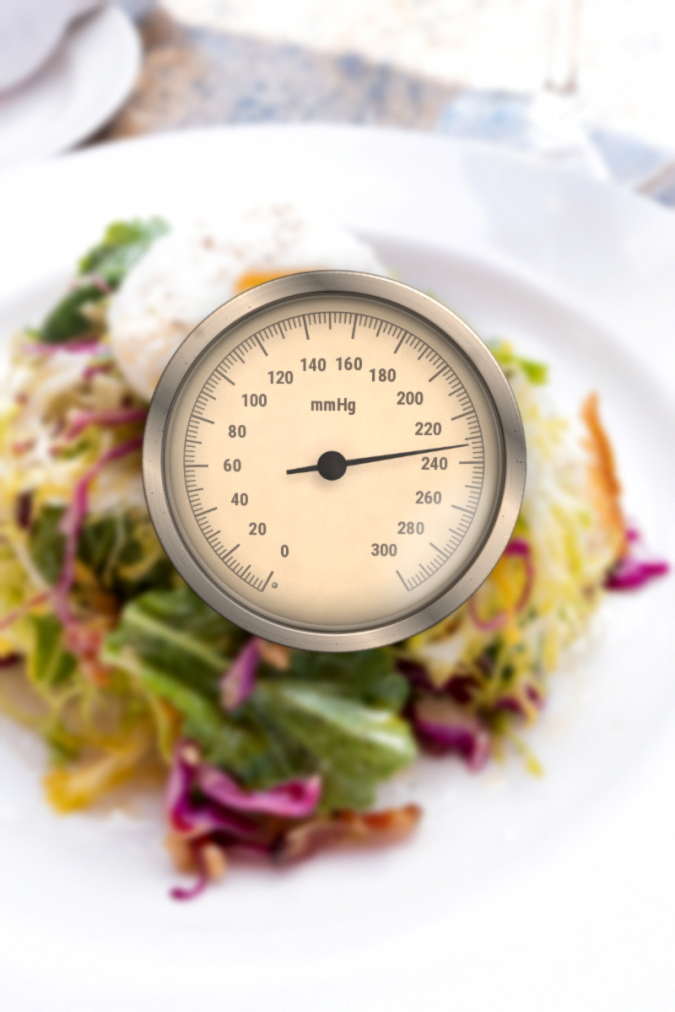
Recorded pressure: 232 mmHg
